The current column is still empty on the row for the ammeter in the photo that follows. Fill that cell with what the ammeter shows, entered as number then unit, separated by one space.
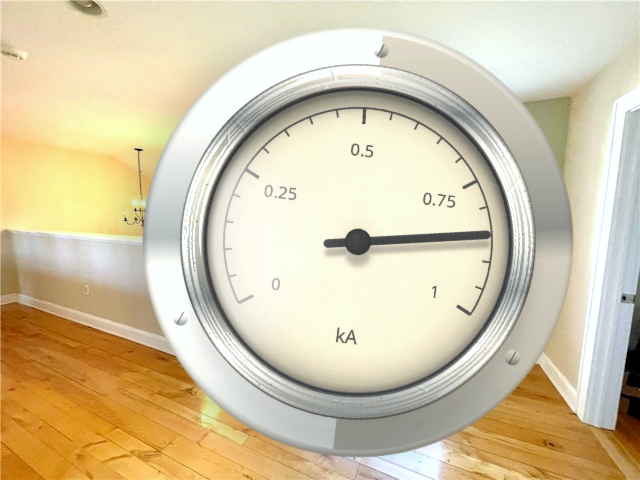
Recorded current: 0.85 kA
